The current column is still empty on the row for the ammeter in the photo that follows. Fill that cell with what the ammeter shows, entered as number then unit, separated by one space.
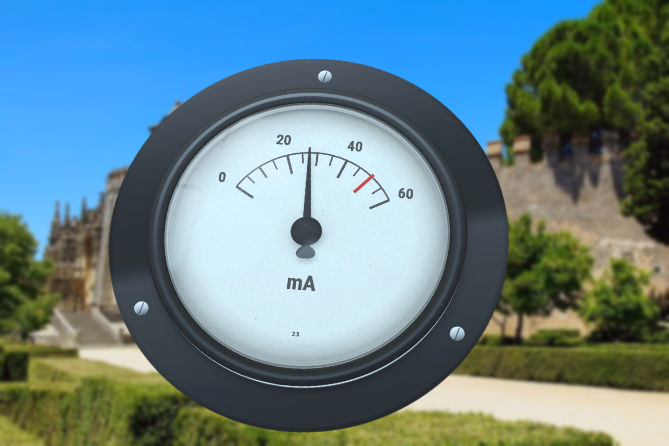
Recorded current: 27.5 mA
